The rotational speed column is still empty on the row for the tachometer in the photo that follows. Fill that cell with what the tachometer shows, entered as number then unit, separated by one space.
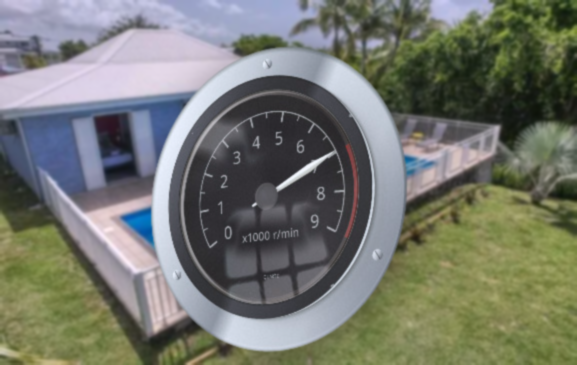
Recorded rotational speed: 7000 rpm
